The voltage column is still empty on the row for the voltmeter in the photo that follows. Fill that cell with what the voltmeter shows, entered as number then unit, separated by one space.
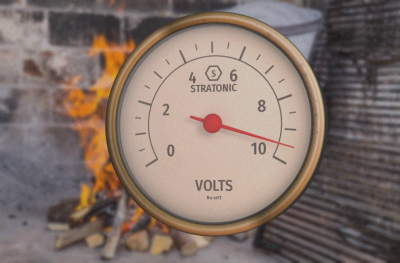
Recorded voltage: 9.5 V
